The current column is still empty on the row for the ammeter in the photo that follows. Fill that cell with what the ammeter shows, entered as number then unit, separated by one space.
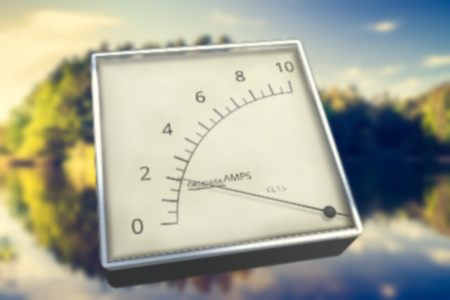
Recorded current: 2 A
